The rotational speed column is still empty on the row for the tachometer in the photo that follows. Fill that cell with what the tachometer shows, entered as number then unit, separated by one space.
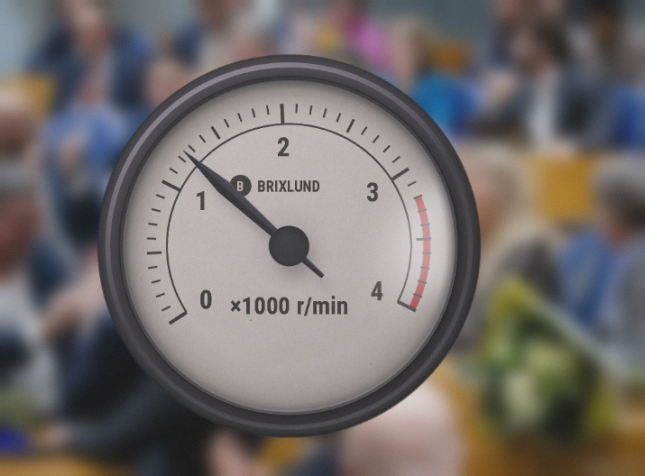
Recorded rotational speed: 1250 rpm
